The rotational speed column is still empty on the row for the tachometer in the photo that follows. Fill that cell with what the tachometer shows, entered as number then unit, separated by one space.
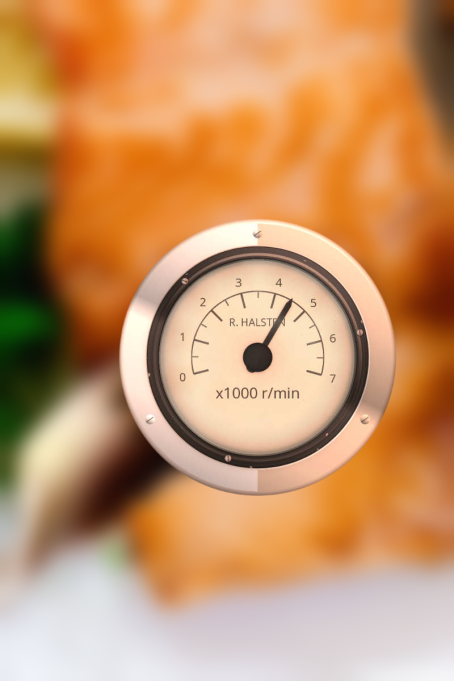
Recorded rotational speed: 4500 rpm
